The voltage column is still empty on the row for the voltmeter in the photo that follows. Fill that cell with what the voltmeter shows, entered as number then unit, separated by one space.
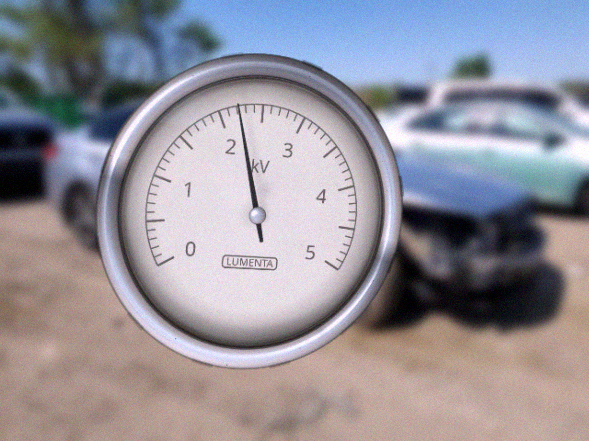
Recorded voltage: 2.2 kV
